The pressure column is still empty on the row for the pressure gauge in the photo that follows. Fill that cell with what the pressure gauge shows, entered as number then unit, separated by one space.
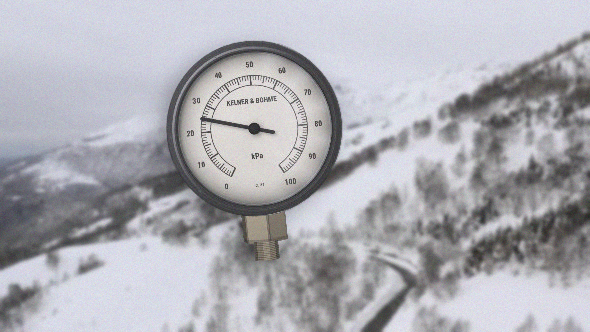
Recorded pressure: 25 kPa
